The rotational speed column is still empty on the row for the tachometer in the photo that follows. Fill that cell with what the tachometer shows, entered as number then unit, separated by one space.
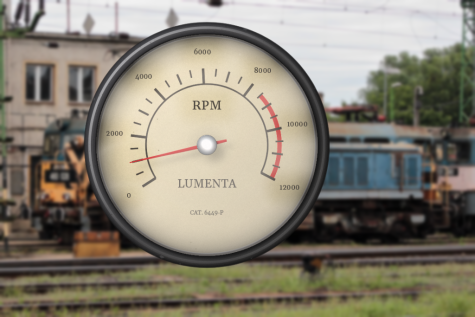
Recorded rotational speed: 1000 rpm
